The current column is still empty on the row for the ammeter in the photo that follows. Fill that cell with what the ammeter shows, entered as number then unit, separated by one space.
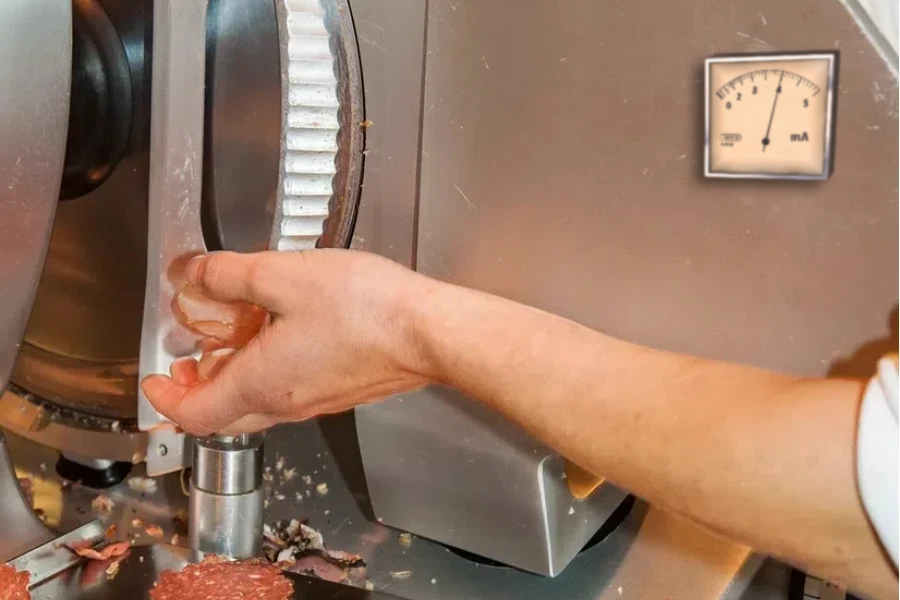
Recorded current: 4 mA
